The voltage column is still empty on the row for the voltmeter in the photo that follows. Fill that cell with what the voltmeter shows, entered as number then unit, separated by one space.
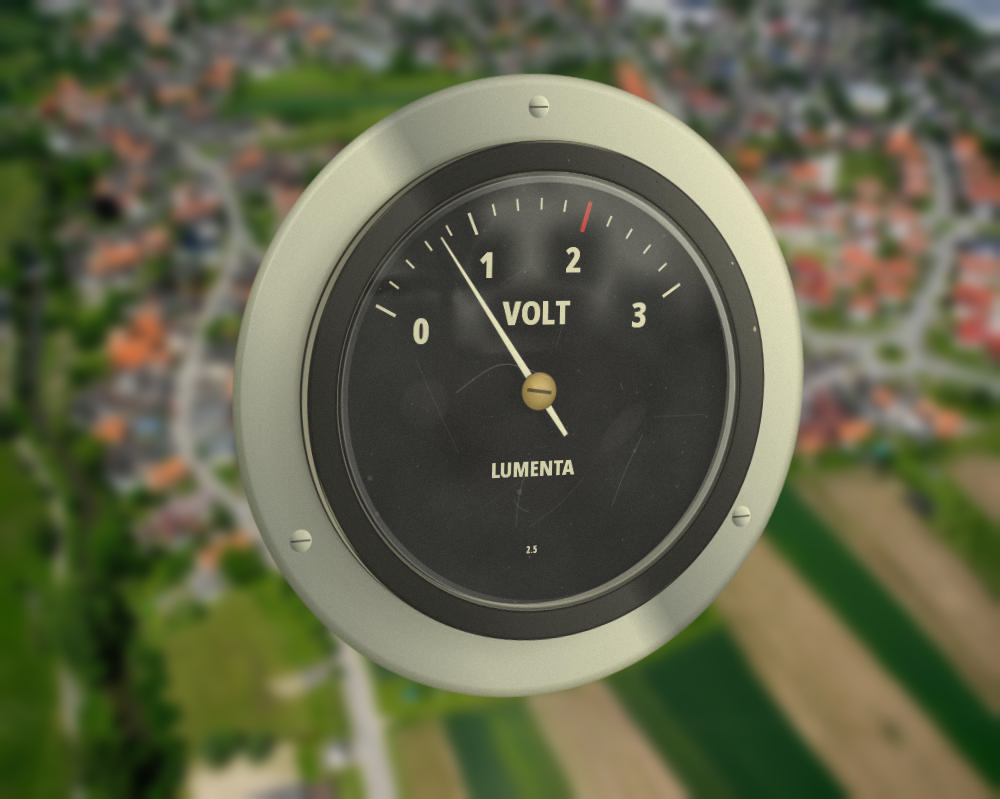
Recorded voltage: 0.7 V
